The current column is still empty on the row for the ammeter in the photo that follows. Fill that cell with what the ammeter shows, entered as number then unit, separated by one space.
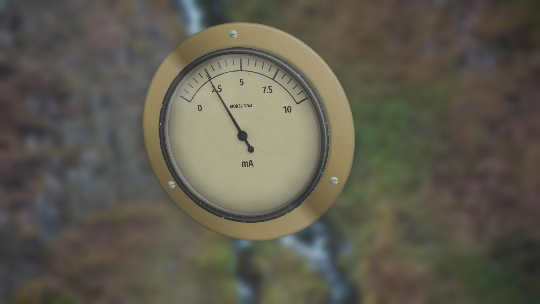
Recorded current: 2.5 mA
